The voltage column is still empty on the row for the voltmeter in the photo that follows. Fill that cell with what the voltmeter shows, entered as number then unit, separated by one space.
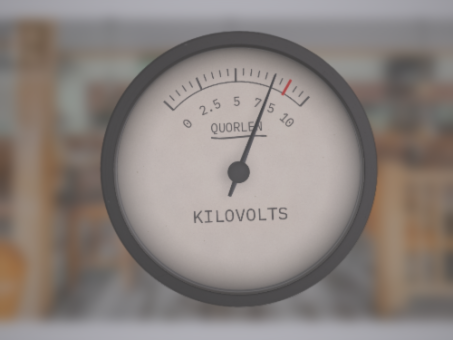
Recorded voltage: 7.5 kV
